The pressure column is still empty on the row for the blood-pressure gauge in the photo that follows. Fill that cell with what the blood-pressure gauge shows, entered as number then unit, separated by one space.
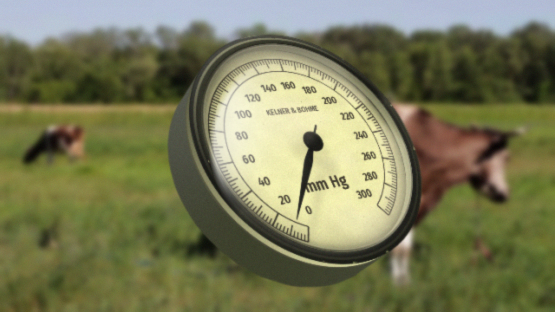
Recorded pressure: 10 mmHg
